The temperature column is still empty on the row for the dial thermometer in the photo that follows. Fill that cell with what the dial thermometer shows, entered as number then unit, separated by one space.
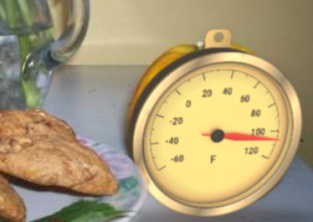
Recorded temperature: 105 °F
